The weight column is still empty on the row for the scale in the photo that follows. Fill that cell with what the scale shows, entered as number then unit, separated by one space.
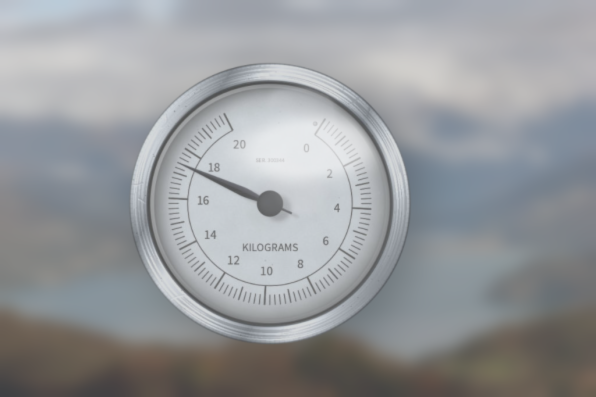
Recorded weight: 17.4 kg
